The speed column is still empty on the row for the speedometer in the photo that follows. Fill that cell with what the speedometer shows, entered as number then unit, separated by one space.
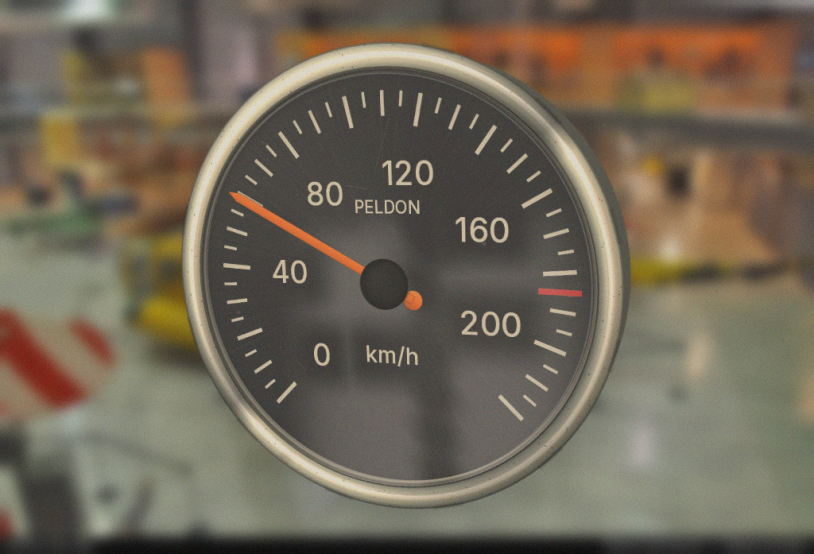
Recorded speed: 60 km/h
